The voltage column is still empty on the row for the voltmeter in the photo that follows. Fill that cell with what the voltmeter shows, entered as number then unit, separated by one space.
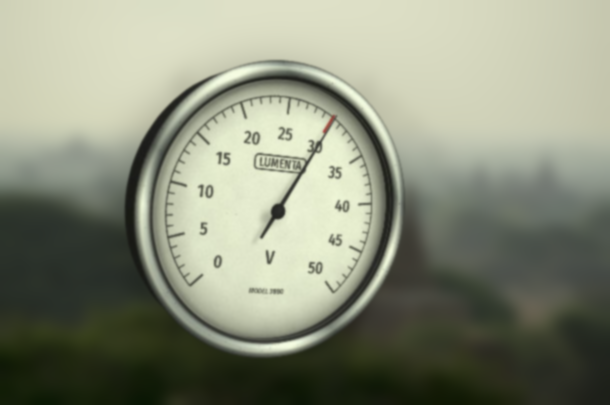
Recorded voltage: 30 V
